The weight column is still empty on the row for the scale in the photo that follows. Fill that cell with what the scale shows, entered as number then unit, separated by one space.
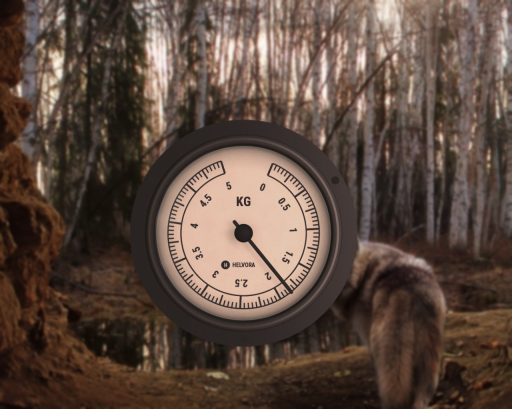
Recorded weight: 1.85 kg
